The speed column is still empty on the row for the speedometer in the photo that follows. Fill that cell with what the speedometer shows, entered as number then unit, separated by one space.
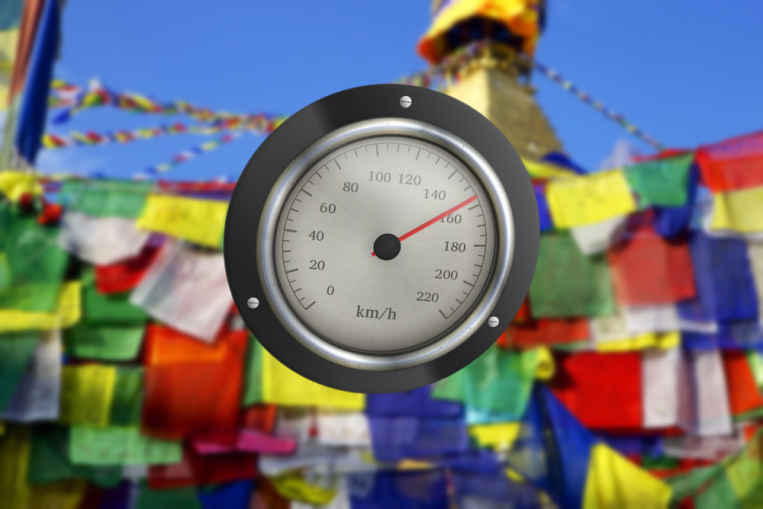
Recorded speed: 155 km/h
